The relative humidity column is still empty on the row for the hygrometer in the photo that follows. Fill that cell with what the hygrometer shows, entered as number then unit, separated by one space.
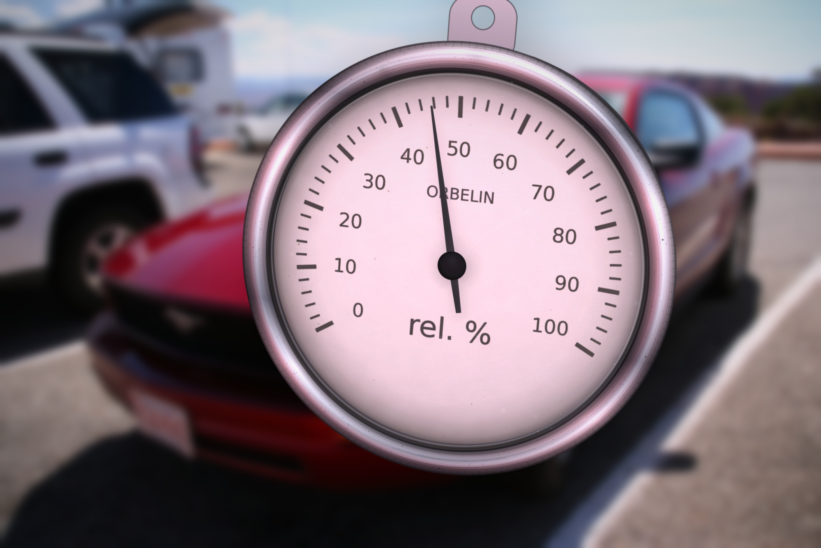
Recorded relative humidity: 46 %
